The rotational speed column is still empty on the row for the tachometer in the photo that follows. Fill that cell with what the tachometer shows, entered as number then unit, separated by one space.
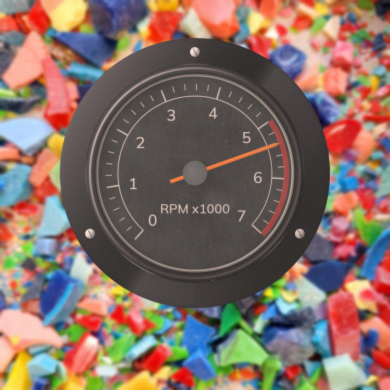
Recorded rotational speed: 5400 rpm
